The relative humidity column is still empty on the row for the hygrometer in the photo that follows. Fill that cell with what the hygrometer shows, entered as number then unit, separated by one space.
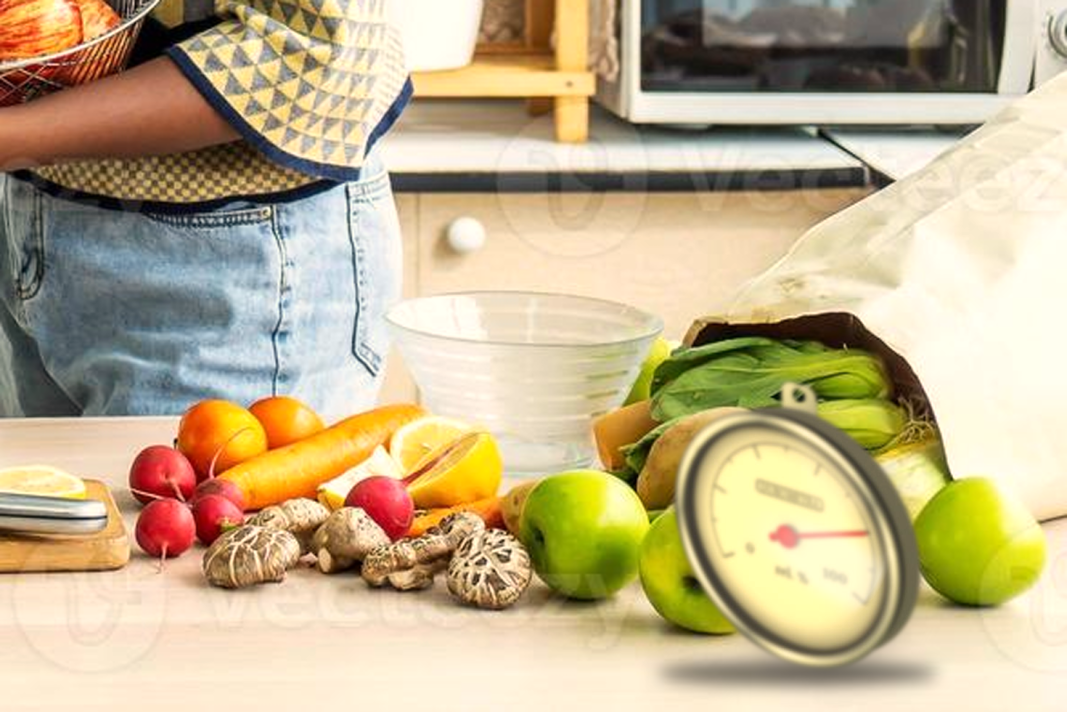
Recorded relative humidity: 80 %
